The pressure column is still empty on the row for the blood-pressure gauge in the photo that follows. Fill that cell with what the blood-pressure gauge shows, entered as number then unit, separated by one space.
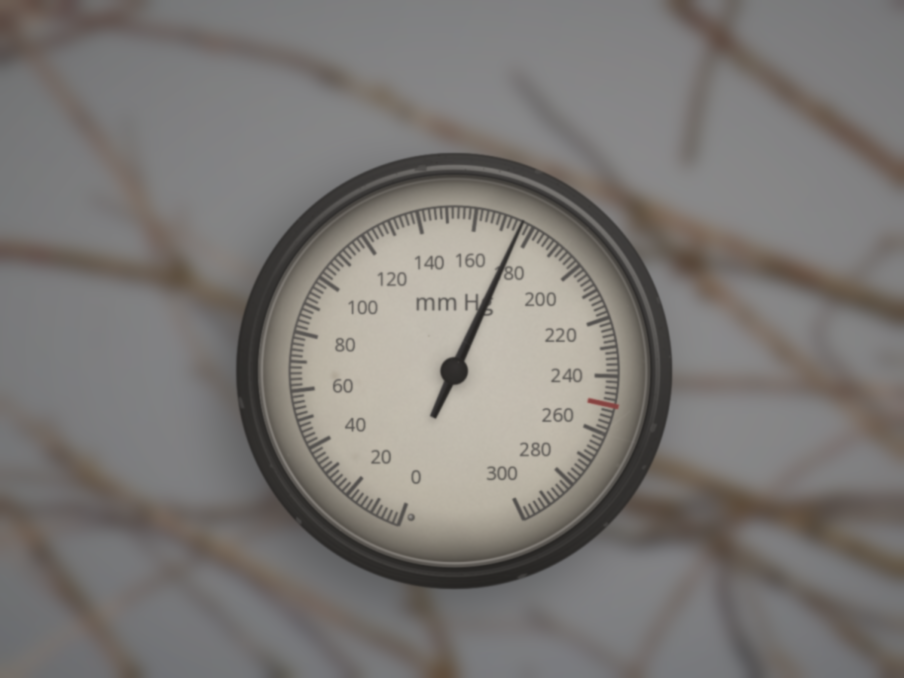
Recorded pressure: 176 mmHg
